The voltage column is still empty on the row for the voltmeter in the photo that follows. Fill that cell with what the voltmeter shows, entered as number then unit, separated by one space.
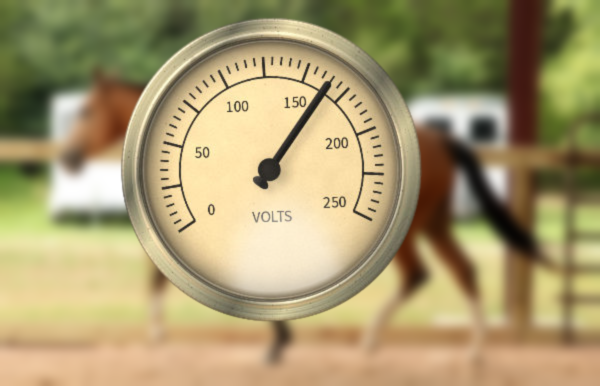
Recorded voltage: 165 V
